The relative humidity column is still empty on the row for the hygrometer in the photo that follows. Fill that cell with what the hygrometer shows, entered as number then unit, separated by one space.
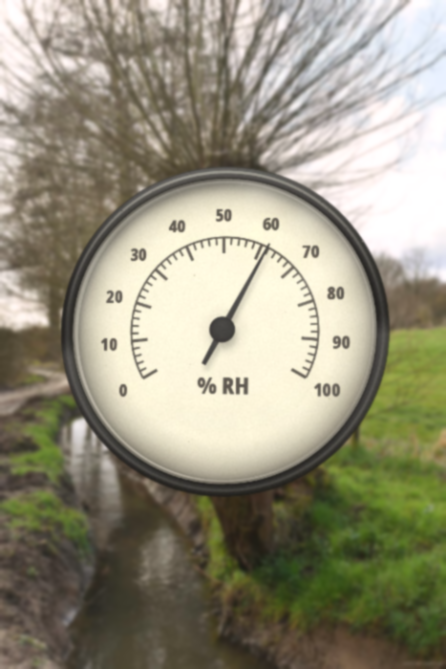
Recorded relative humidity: 62 %
